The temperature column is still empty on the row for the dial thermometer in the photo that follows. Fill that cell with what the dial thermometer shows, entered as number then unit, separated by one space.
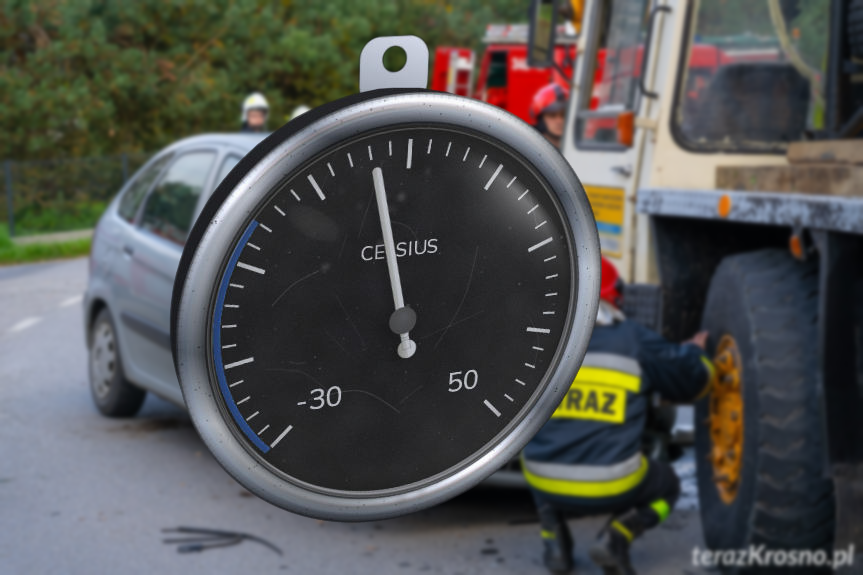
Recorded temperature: 6 °C
